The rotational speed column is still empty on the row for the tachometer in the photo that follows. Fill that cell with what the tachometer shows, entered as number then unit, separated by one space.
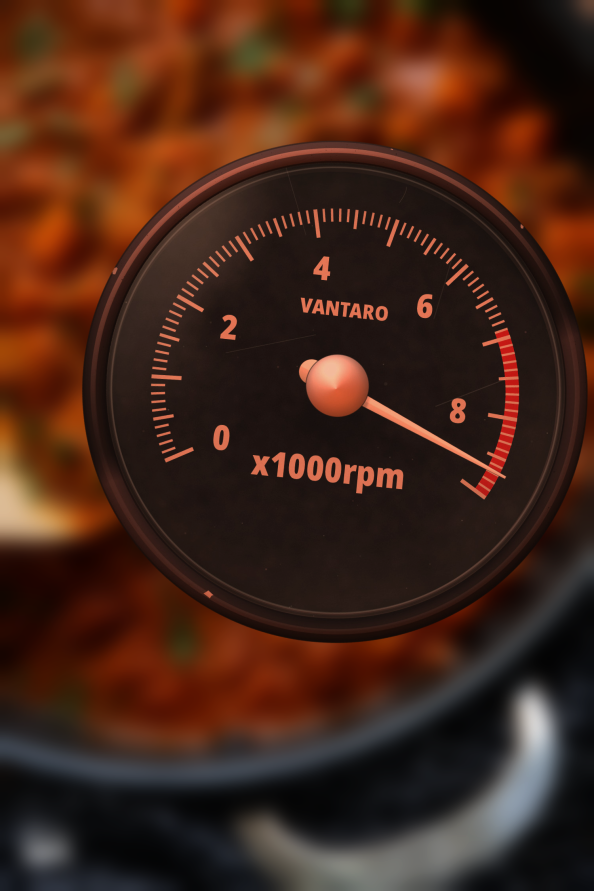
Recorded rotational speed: 8700 rpm
